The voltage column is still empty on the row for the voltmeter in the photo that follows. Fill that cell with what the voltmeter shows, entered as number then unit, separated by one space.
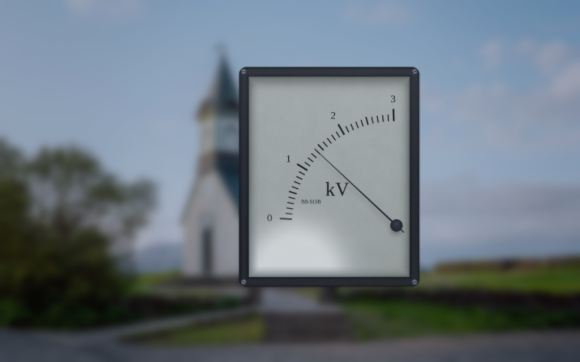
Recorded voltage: 1.4 kV
